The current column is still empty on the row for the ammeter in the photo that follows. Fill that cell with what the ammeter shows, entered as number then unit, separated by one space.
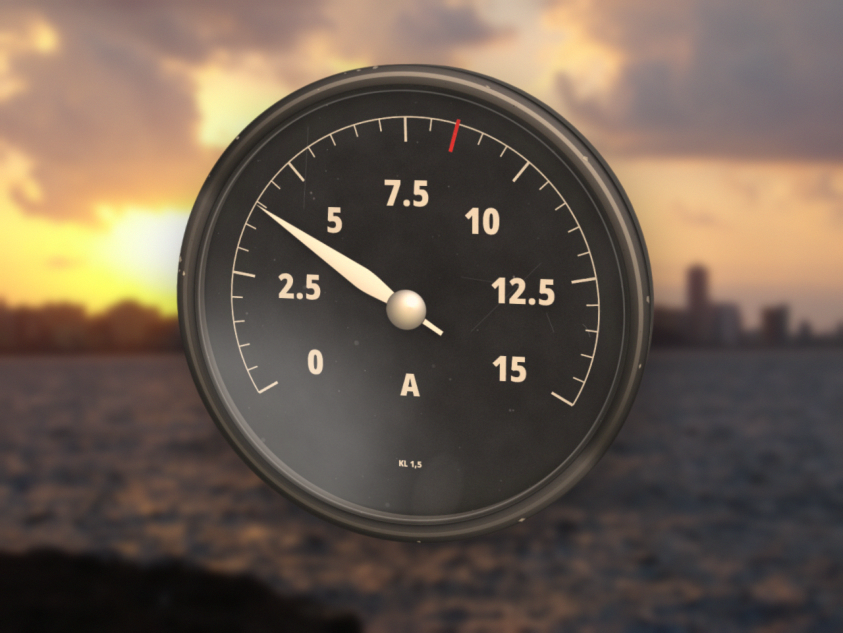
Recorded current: 4 A
